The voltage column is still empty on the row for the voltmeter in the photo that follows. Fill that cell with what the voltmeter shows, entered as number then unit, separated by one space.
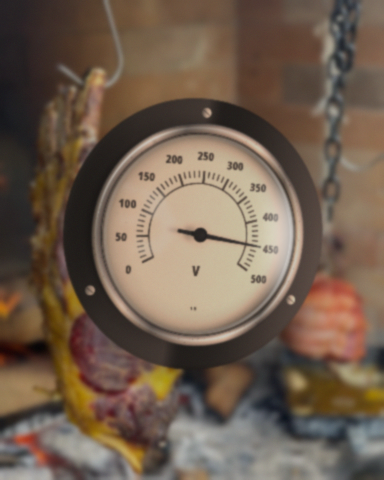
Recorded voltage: 450 V
